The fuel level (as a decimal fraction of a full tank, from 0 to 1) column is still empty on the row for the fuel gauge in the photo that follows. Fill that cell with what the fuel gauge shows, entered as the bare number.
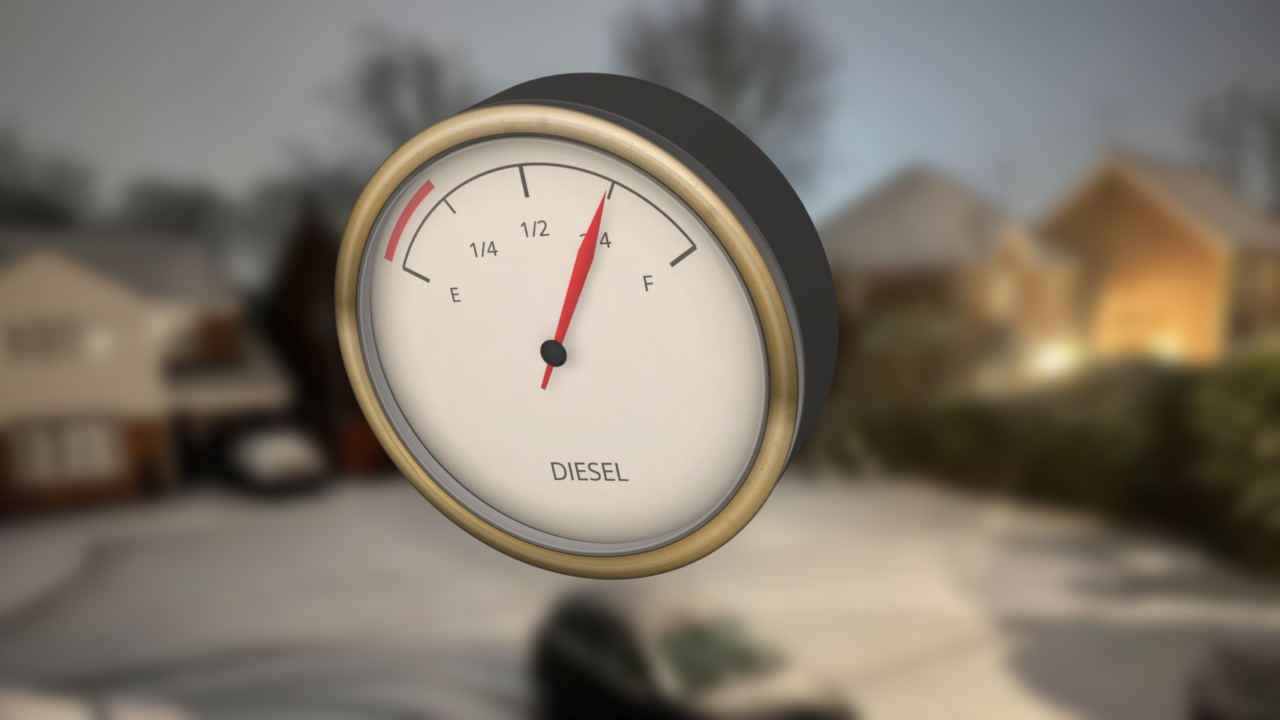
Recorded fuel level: 0.75
